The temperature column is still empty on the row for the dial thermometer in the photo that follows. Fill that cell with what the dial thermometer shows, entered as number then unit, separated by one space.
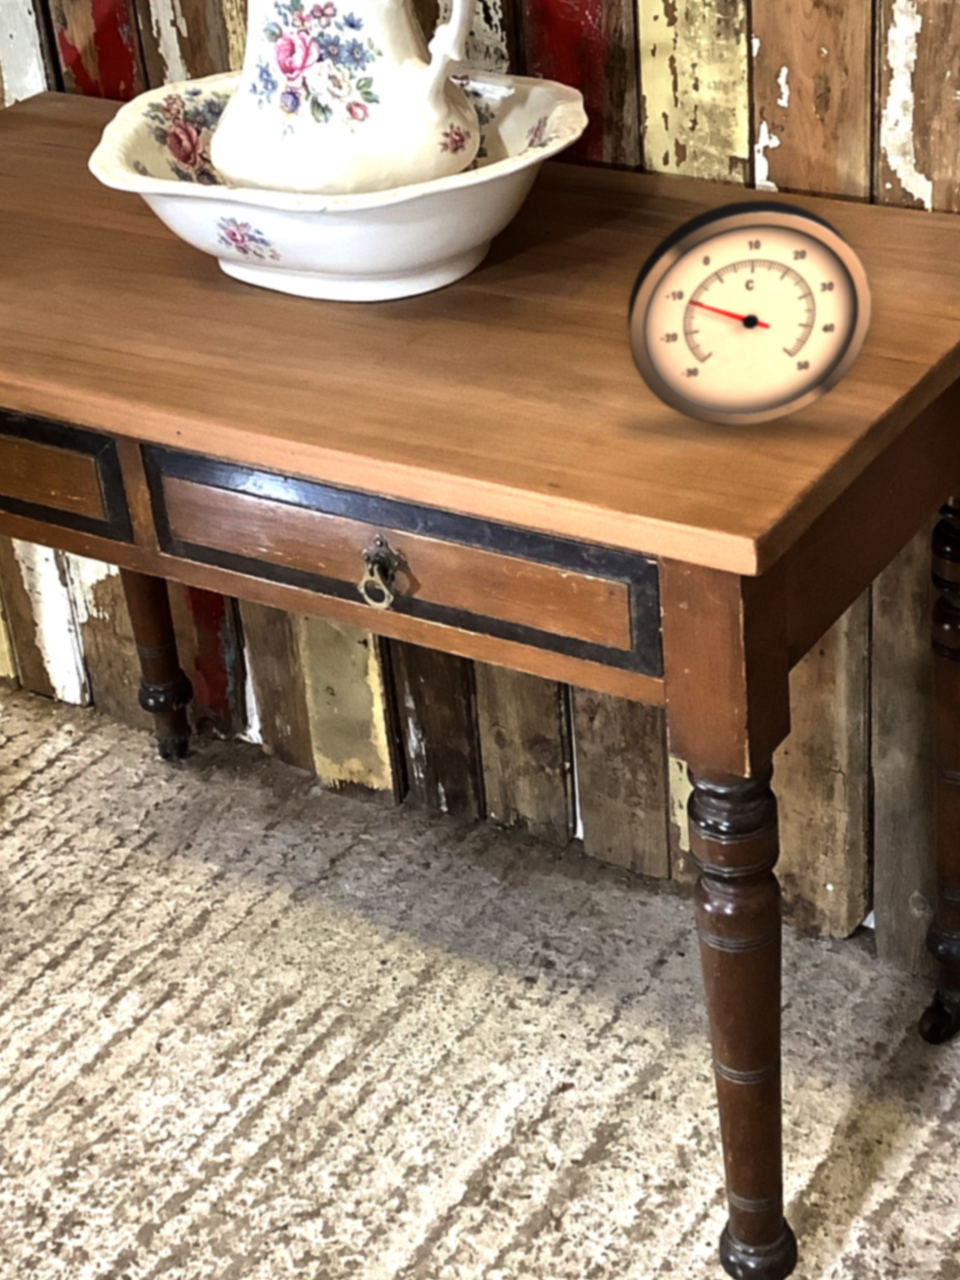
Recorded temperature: -10 °C
